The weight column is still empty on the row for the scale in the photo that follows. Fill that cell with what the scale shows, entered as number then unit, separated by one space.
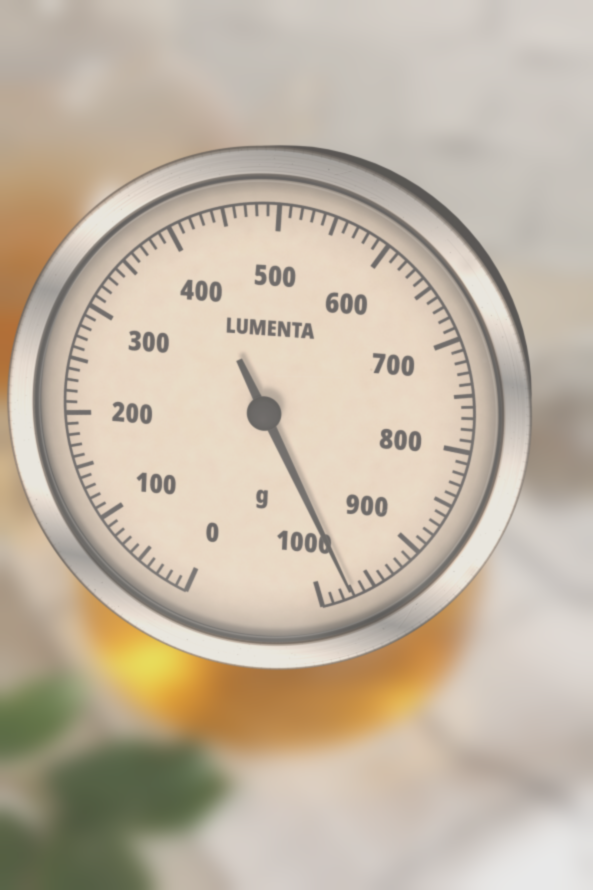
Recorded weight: 970 g
